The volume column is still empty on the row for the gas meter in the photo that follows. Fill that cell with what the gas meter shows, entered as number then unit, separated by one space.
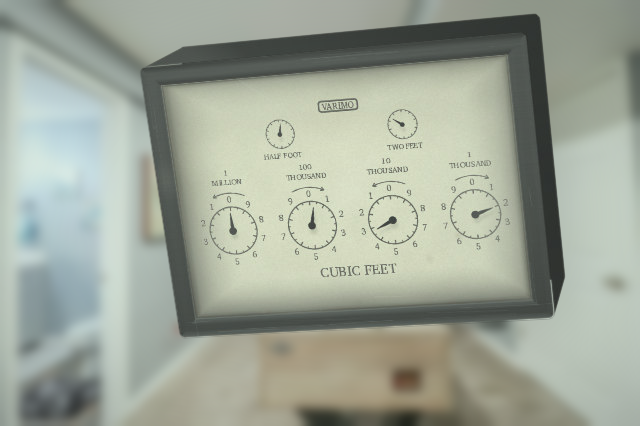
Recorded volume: 3200 ft³
